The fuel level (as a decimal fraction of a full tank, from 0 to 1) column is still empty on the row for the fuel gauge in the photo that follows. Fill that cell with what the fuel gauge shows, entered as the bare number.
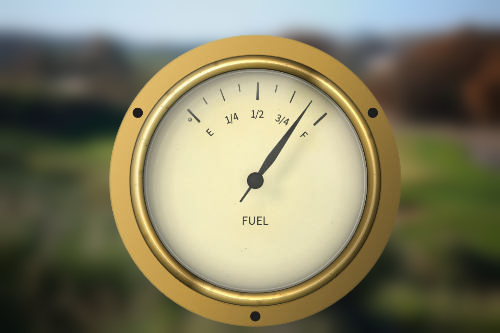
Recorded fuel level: 0.875
